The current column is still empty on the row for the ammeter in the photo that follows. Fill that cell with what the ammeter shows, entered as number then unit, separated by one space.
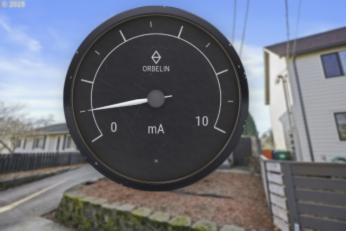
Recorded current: 1 mA
